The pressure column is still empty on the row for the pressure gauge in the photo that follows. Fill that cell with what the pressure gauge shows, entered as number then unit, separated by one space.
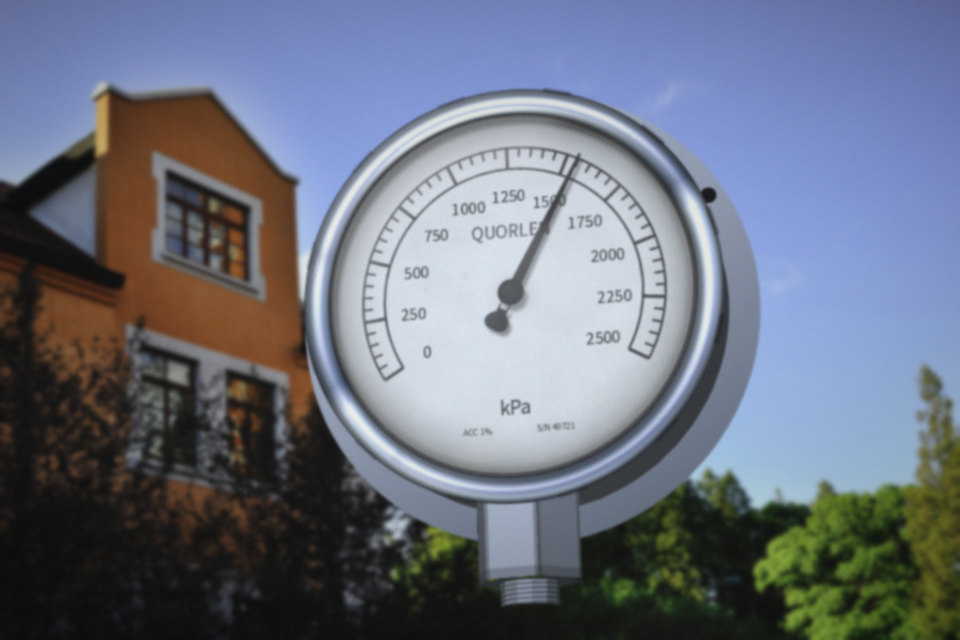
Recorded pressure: 1550 kPa
